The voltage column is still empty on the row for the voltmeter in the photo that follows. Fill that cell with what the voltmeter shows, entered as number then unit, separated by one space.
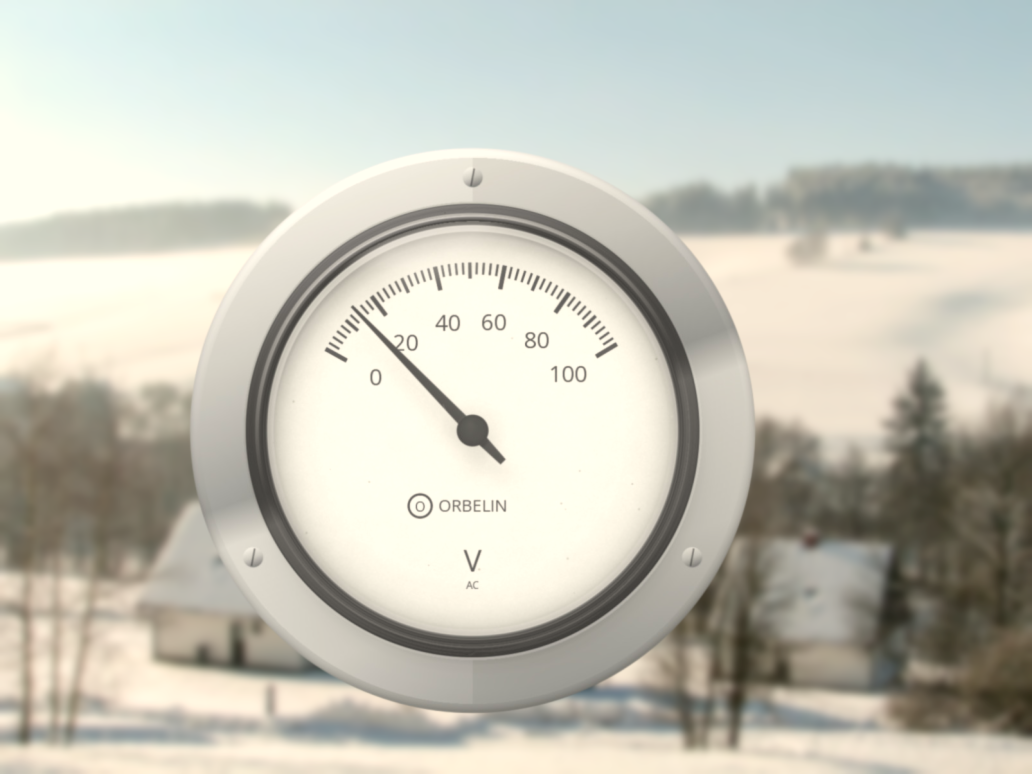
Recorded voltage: 14 V
